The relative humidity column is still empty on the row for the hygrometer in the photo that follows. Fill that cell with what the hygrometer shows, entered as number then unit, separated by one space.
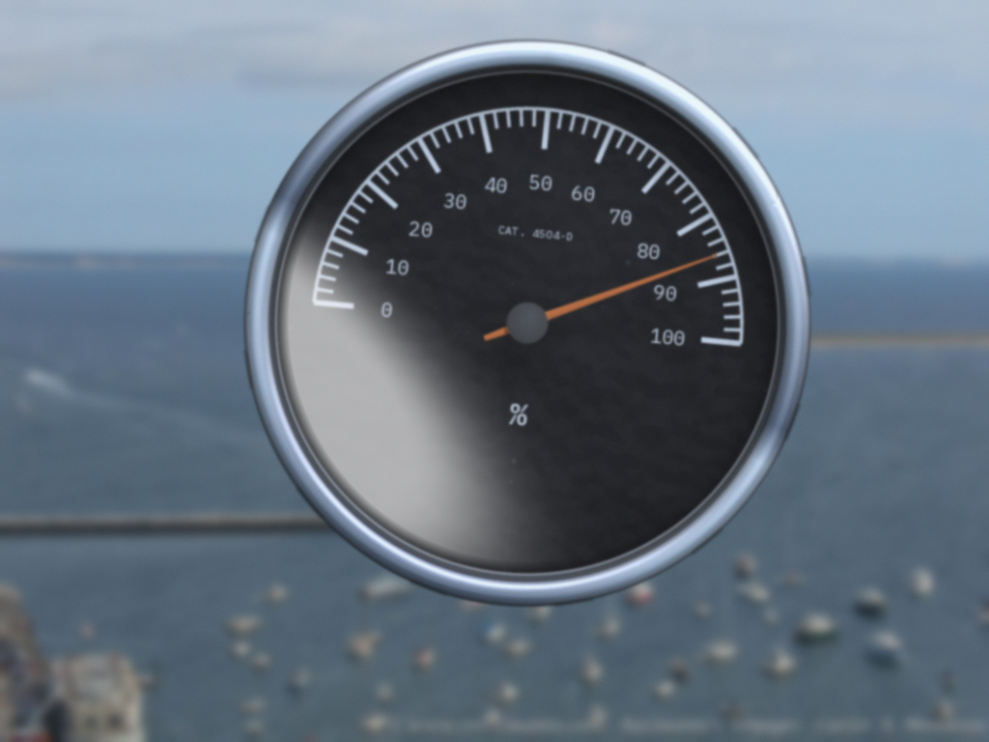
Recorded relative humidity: 86 %
